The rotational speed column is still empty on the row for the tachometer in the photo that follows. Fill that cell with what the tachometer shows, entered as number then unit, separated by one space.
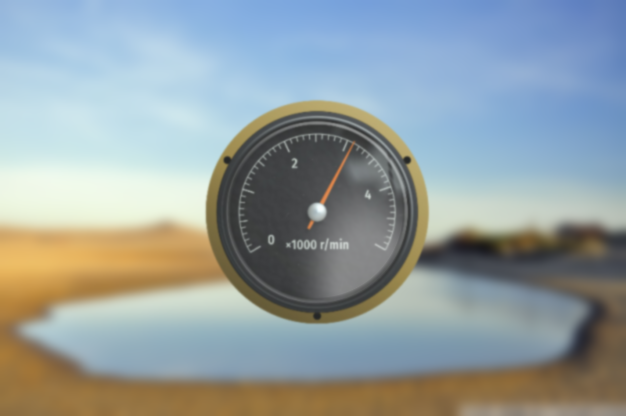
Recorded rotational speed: 3100 rpm
